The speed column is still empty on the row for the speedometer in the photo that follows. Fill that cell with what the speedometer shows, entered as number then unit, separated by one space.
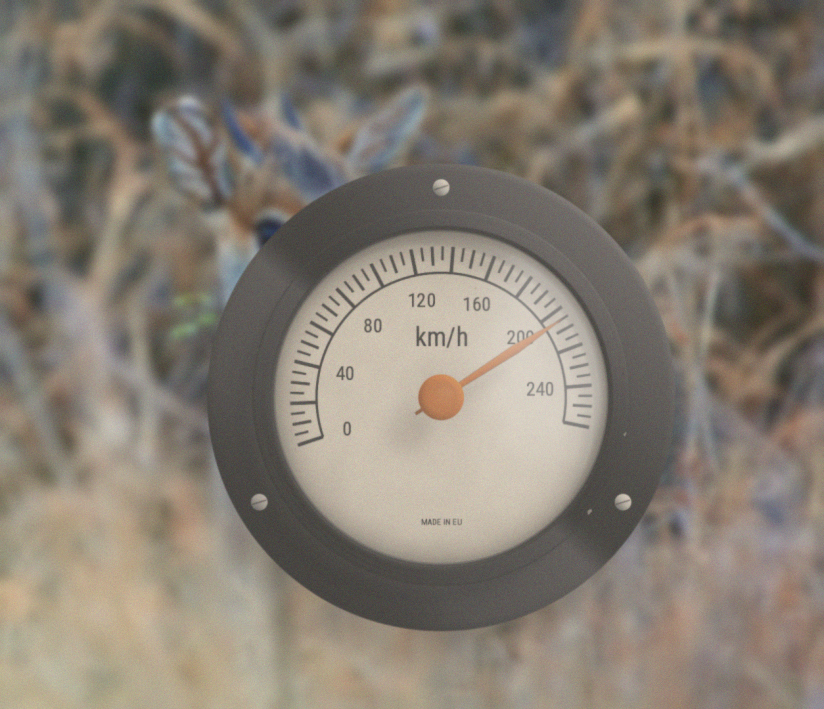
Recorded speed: 205 km/h
